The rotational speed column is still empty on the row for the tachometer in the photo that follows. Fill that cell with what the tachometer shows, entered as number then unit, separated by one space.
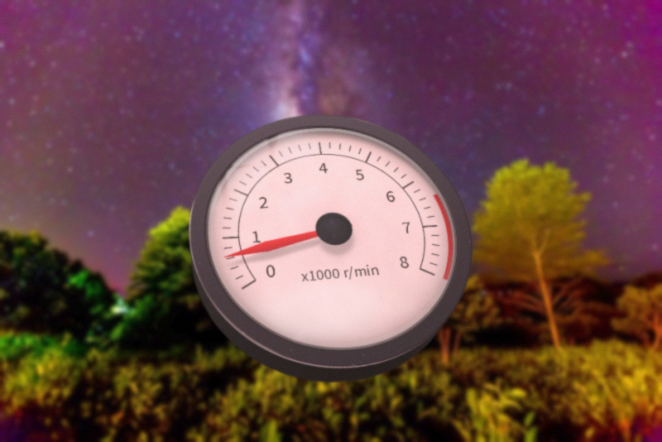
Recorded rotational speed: 600 rpm
